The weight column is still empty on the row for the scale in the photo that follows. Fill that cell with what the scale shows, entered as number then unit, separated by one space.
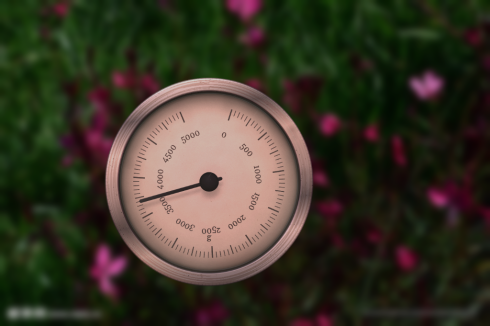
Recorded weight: 3700 g
